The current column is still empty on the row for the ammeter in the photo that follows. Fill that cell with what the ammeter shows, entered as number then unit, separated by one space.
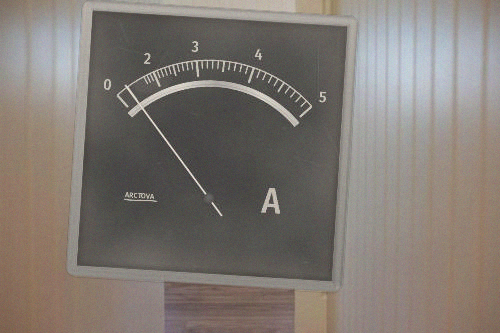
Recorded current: 1 A
